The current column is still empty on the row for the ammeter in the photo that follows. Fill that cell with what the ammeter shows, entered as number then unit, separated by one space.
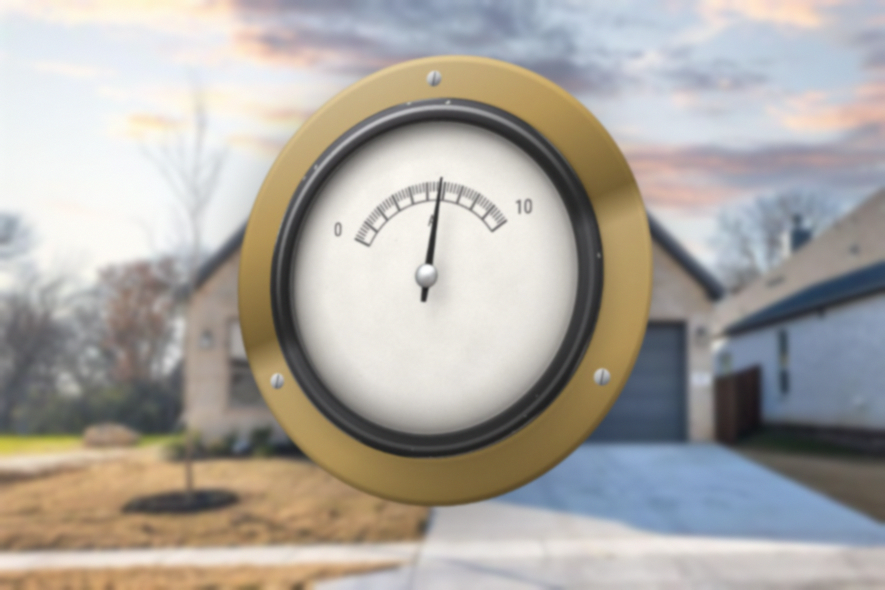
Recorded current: 6 A
